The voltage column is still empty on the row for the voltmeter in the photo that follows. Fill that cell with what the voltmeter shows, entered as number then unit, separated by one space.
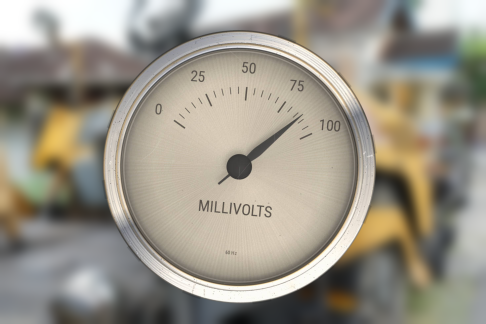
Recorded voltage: 87.5 mV
